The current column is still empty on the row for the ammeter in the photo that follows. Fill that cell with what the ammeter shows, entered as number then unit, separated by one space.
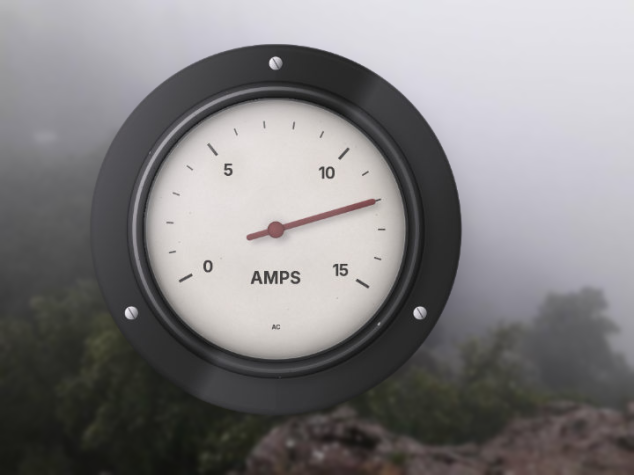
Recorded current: 12 A
